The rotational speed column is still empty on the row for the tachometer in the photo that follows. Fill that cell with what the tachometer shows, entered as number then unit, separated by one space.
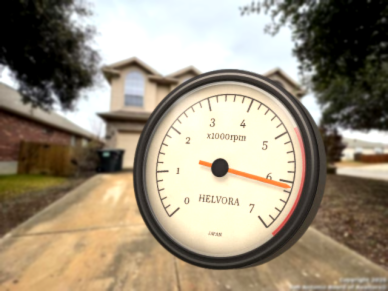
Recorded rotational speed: 6100 rpm
